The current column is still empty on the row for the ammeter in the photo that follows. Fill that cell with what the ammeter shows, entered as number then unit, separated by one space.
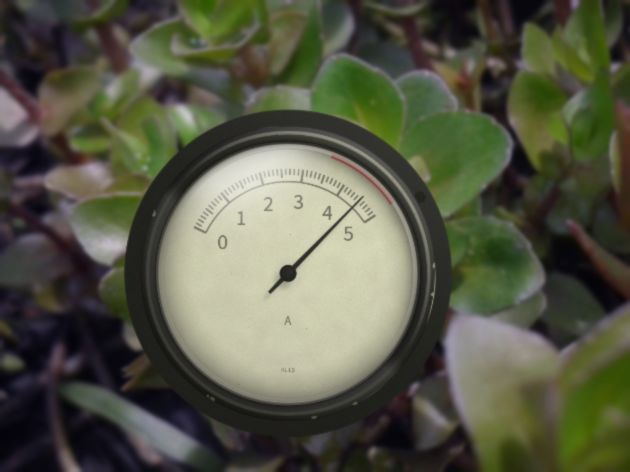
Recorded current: 4.5 A
